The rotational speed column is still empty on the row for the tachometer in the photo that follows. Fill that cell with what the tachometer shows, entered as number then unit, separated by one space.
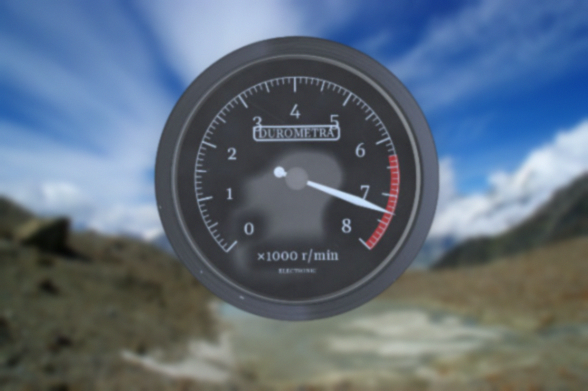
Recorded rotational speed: 7300 rpm
